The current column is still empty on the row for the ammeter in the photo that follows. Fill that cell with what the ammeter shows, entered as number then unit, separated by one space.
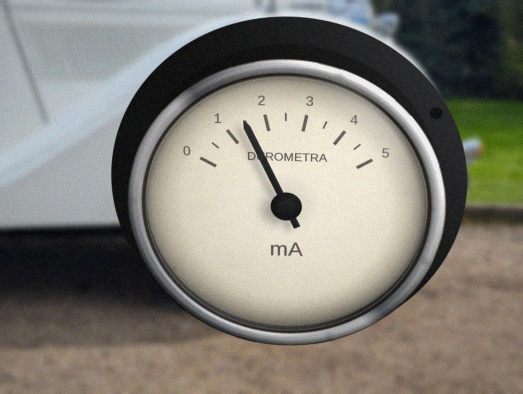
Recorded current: 1.5 mA
